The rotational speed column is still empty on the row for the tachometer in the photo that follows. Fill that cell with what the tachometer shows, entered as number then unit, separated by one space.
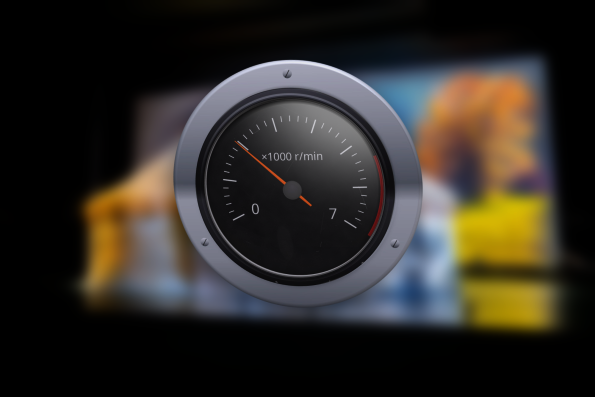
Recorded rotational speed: 2000 rpm
